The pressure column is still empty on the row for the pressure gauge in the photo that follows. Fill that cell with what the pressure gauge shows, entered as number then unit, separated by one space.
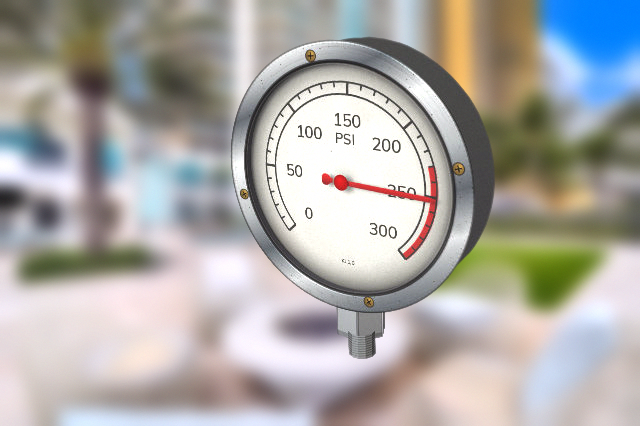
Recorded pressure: 250 psi
